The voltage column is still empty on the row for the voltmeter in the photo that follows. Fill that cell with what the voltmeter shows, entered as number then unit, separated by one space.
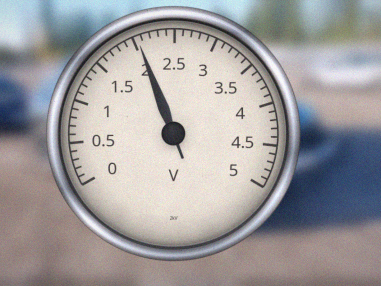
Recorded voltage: 2.05 V
